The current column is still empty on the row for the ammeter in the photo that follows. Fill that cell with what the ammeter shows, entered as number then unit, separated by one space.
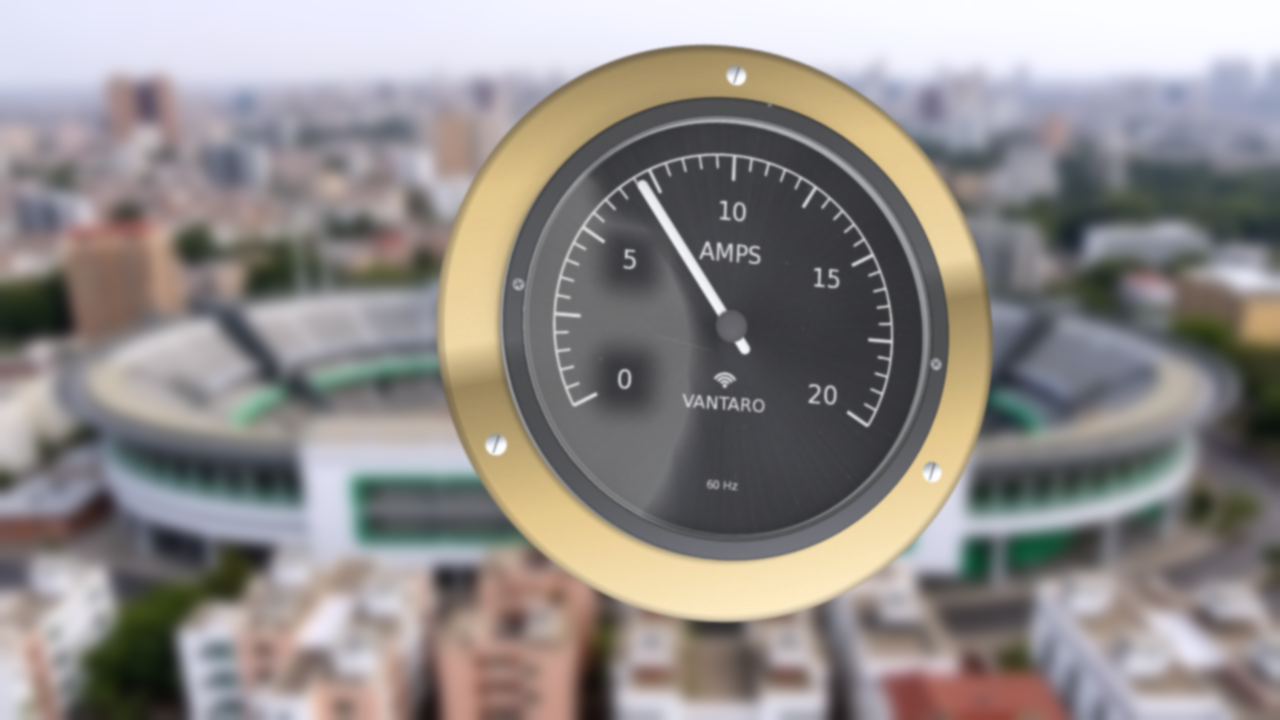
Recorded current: 7 A
